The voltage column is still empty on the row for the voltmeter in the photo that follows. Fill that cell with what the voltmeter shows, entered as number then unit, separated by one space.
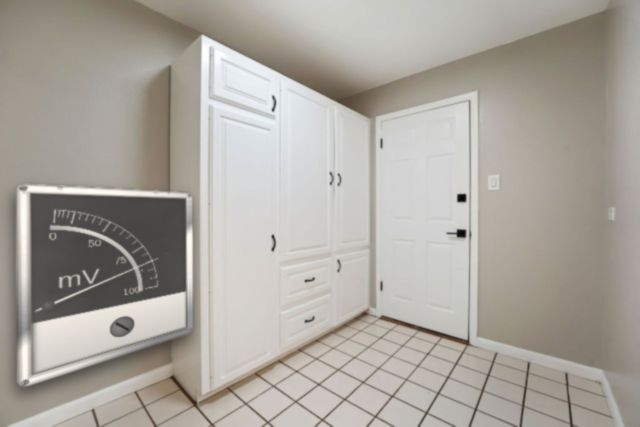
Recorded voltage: 85 mV
